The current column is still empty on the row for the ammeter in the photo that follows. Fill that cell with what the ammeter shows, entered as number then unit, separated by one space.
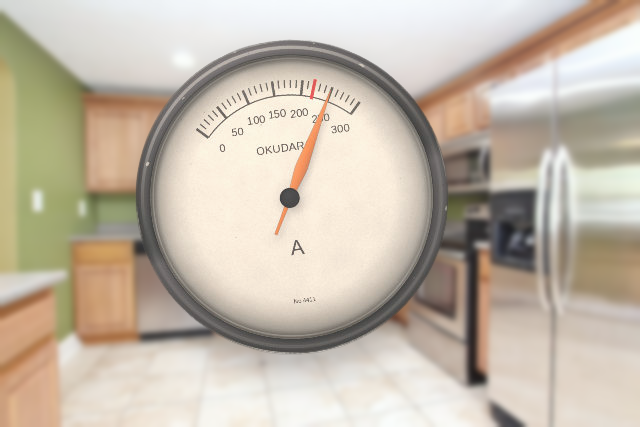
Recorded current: 250 A
